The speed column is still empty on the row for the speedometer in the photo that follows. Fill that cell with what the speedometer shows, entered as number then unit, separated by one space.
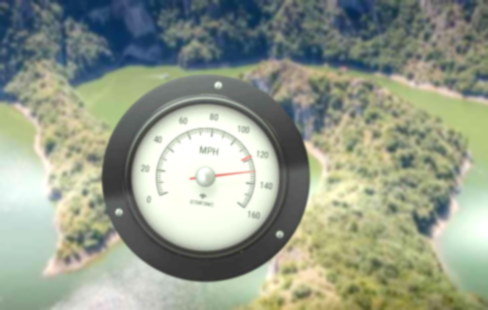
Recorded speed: 130 mph
